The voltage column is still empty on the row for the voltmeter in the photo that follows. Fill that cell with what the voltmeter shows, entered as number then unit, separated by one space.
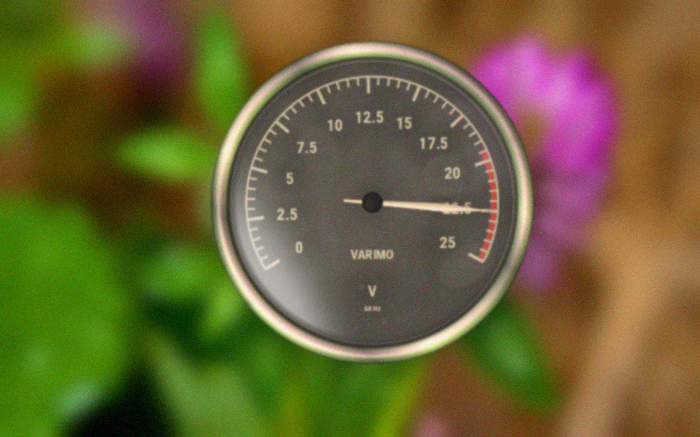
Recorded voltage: 22.5 V
